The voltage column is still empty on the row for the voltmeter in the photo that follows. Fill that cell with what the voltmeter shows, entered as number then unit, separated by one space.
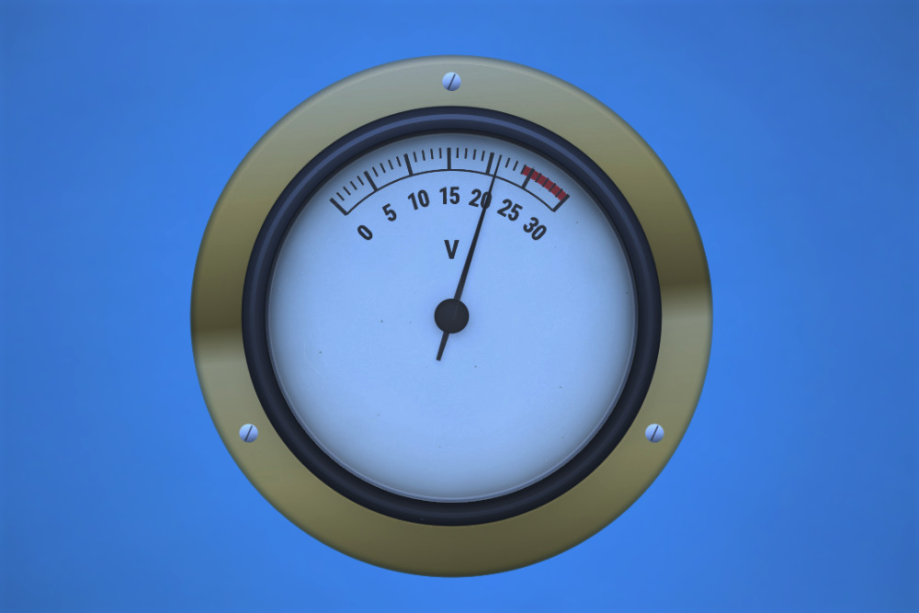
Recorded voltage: 21 V
